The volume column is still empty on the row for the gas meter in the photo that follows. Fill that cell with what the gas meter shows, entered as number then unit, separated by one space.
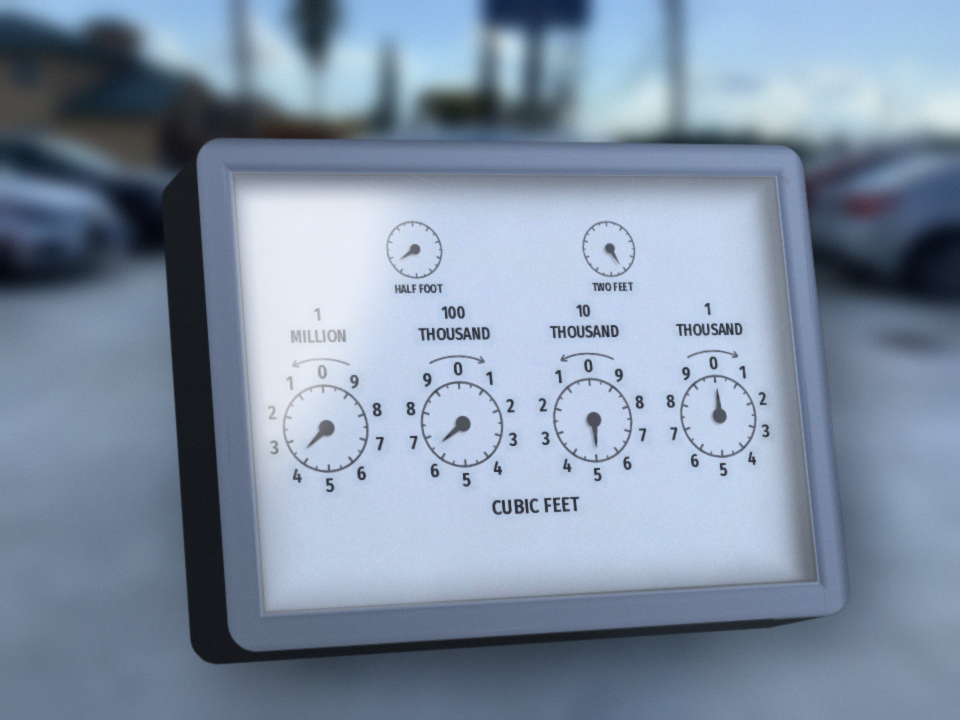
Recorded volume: 365000 ft³
